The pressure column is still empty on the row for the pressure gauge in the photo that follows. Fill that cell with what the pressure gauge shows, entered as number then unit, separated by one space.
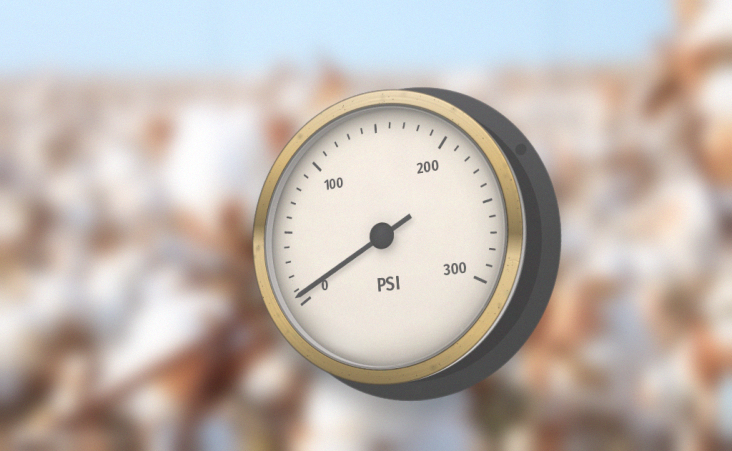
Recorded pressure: 5 psi
